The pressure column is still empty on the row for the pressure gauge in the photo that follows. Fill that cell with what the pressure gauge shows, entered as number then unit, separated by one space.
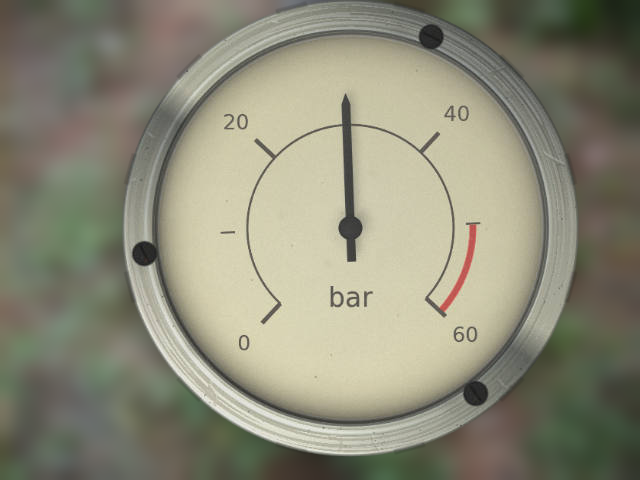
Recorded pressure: 30 bar
